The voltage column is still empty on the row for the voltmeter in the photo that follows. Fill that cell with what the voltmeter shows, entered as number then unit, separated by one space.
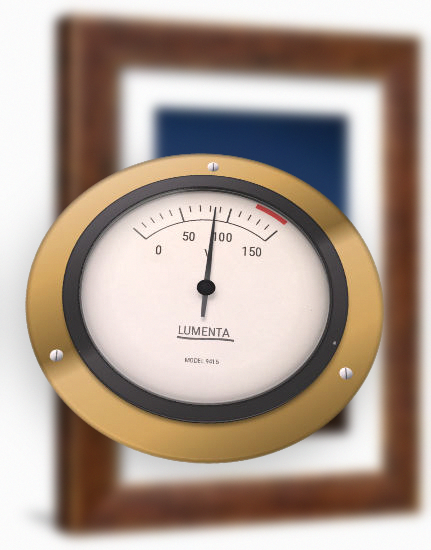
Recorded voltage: 85 V
